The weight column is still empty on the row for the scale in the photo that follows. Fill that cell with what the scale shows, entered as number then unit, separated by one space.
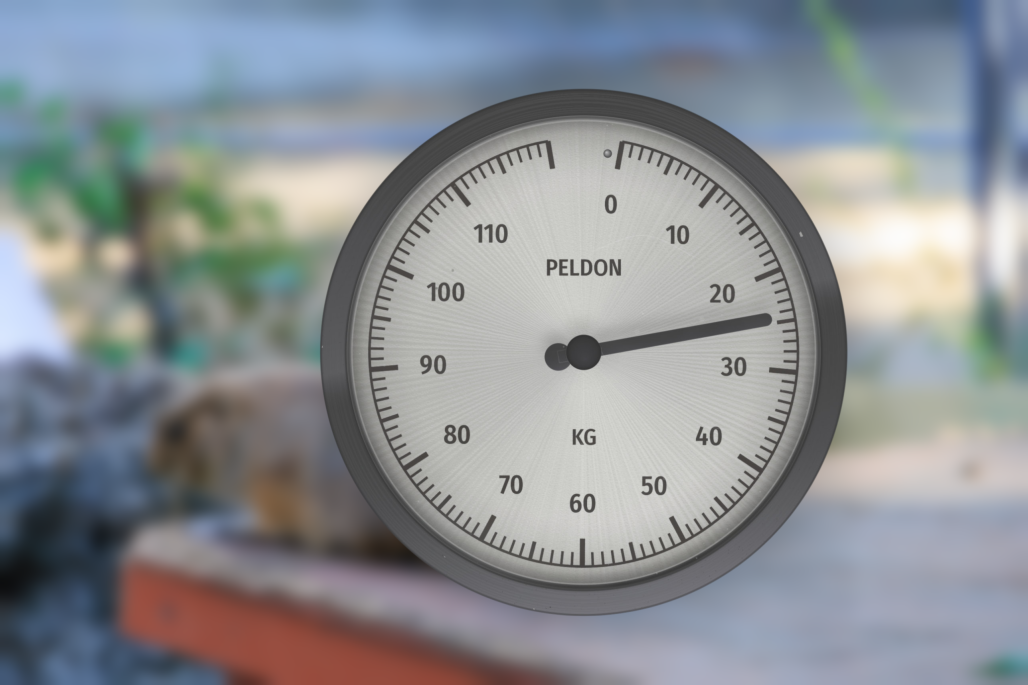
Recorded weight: 24.5 kg
